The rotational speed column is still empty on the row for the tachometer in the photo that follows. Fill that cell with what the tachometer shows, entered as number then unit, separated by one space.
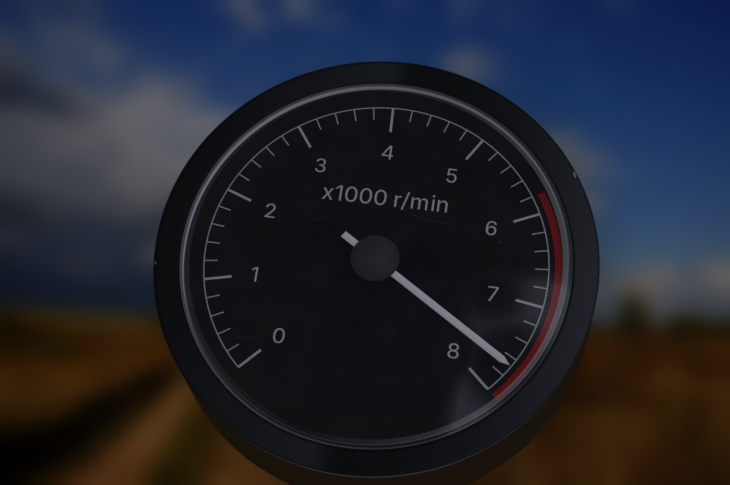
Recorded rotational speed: 7700 rpm
